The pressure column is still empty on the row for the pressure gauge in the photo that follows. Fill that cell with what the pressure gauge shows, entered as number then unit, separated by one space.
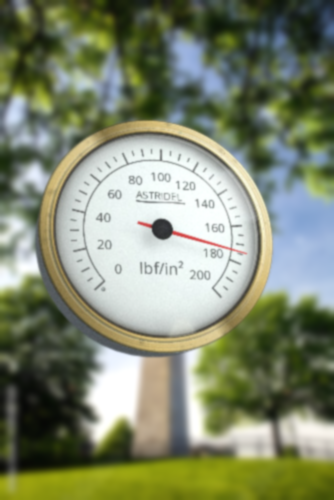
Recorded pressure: 175 psi
